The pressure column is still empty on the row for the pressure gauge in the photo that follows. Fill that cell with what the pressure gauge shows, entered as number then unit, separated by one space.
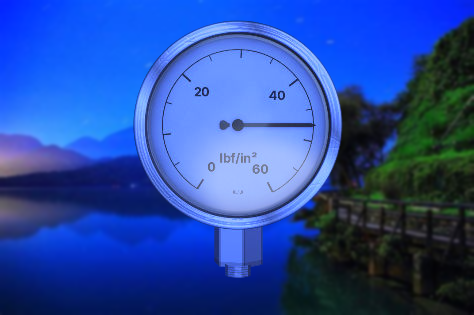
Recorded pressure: 47.5 psi
